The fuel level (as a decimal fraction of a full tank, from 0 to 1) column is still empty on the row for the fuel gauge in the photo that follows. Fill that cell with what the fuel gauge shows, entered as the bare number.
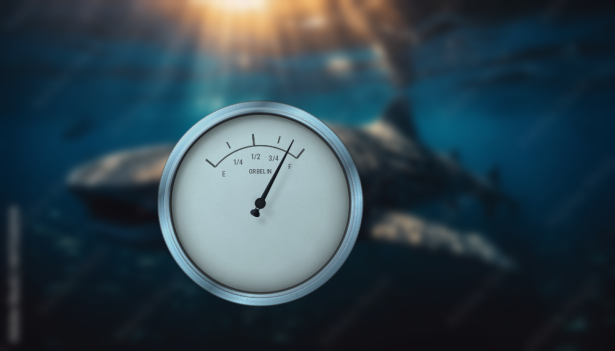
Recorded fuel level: 0.875
